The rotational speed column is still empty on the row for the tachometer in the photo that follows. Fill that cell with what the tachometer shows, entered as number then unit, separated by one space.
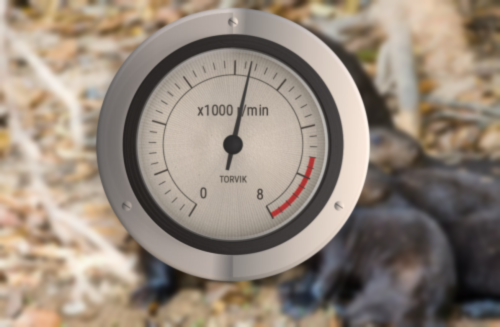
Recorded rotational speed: 4300 rpm
